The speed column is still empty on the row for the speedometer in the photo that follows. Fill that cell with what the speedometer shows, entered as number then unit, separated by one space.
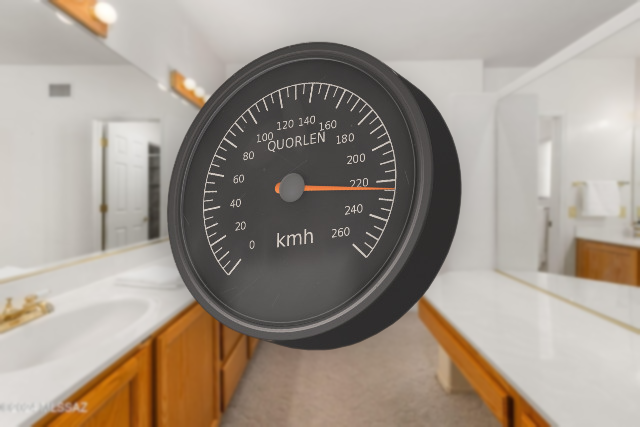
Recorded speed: 225 km/h
